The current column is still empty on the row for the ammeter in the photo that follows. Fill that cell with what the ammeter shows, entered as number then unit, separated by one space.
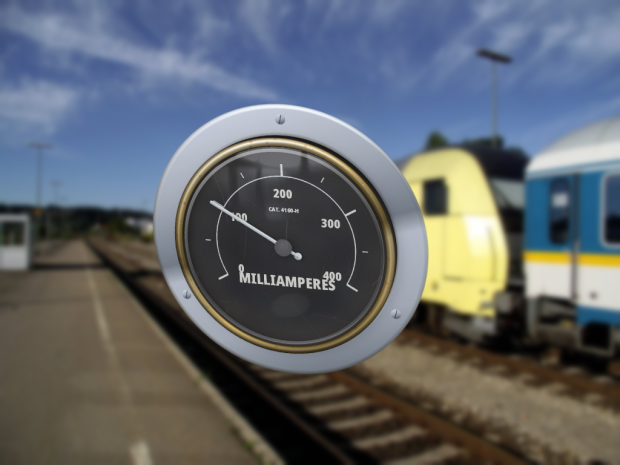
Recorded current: 100 mA
